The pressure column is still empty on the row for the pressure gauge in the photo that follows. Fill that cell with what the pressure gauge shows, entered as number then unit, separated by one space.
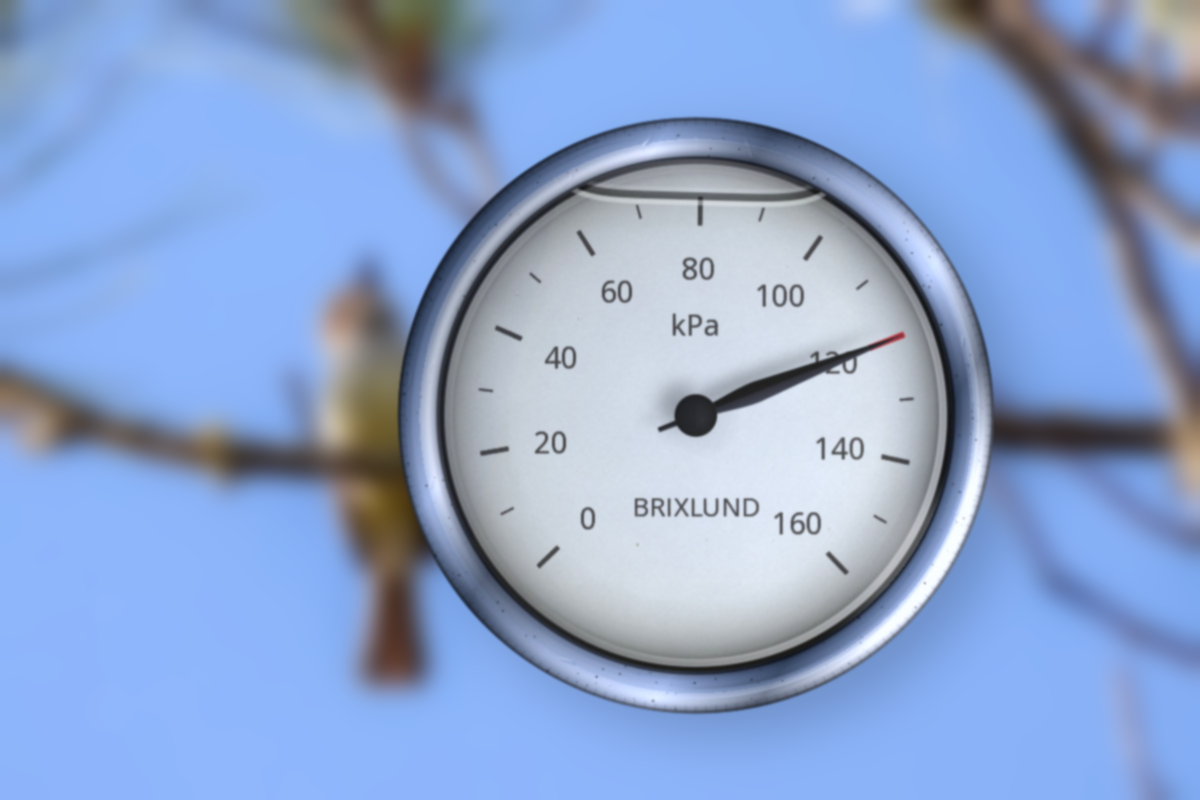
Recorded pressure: 120 kPa
